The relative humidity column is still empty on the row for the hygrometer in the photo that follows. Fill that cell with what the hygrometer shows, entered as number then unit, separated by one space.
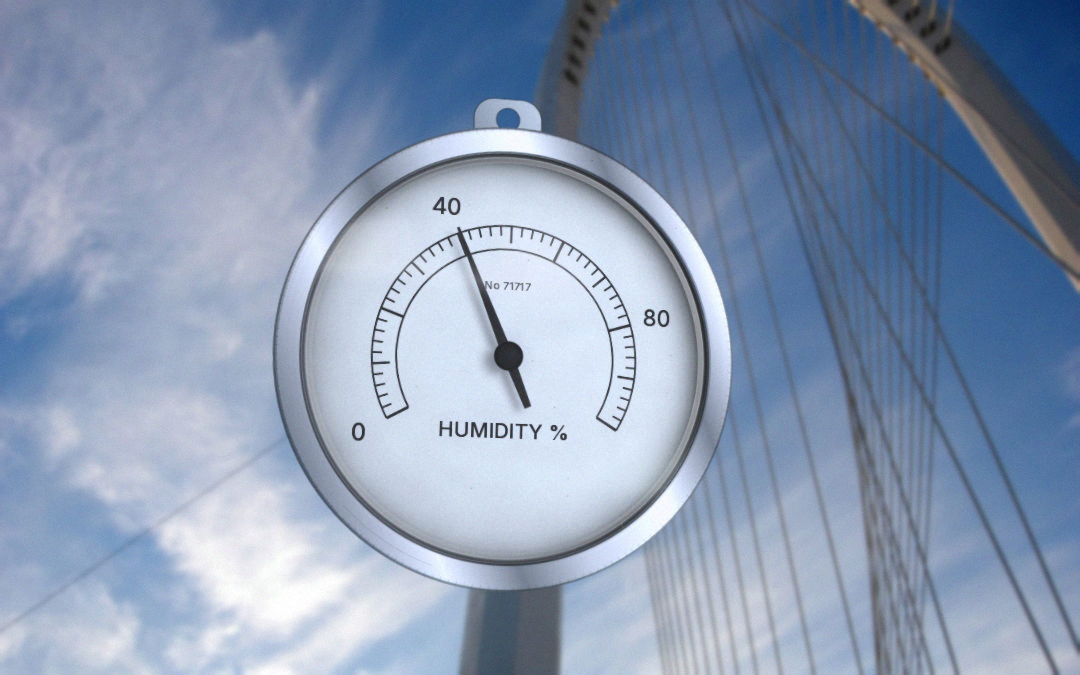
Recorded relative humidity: 40 %
